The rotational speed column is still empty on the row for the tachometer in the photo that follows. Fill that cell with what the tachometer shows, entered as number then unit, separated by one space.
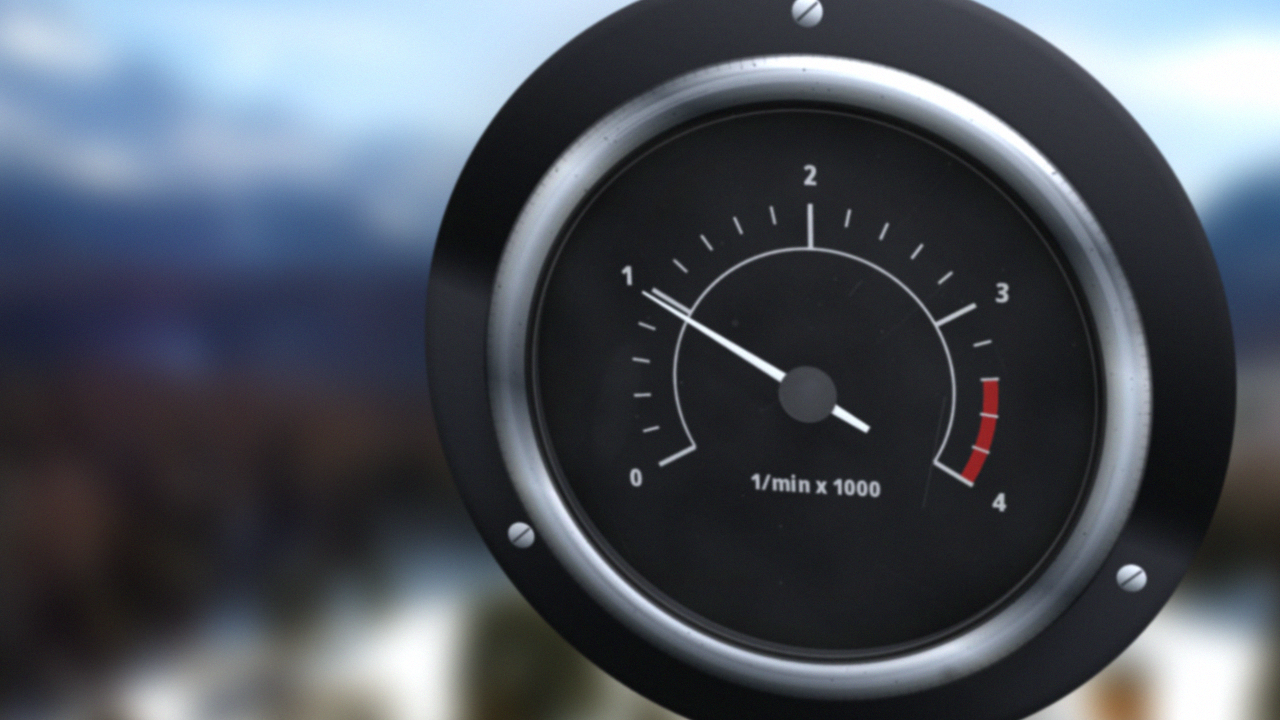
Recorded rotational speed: 1000 rpm
